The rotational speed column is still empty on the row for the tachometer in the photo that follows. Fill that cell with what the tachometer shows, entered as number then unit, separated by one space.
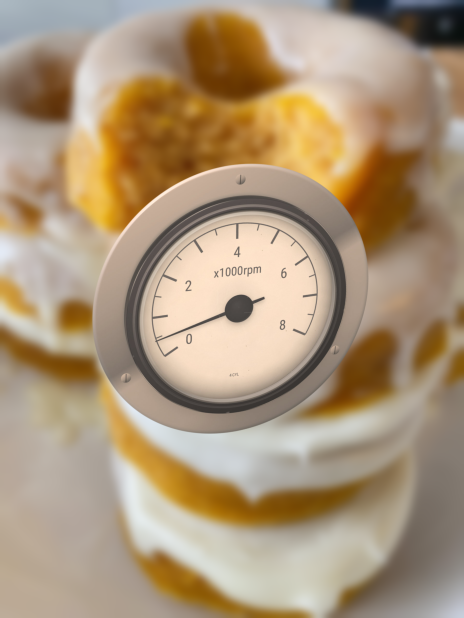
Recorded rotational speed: 500 rpm
